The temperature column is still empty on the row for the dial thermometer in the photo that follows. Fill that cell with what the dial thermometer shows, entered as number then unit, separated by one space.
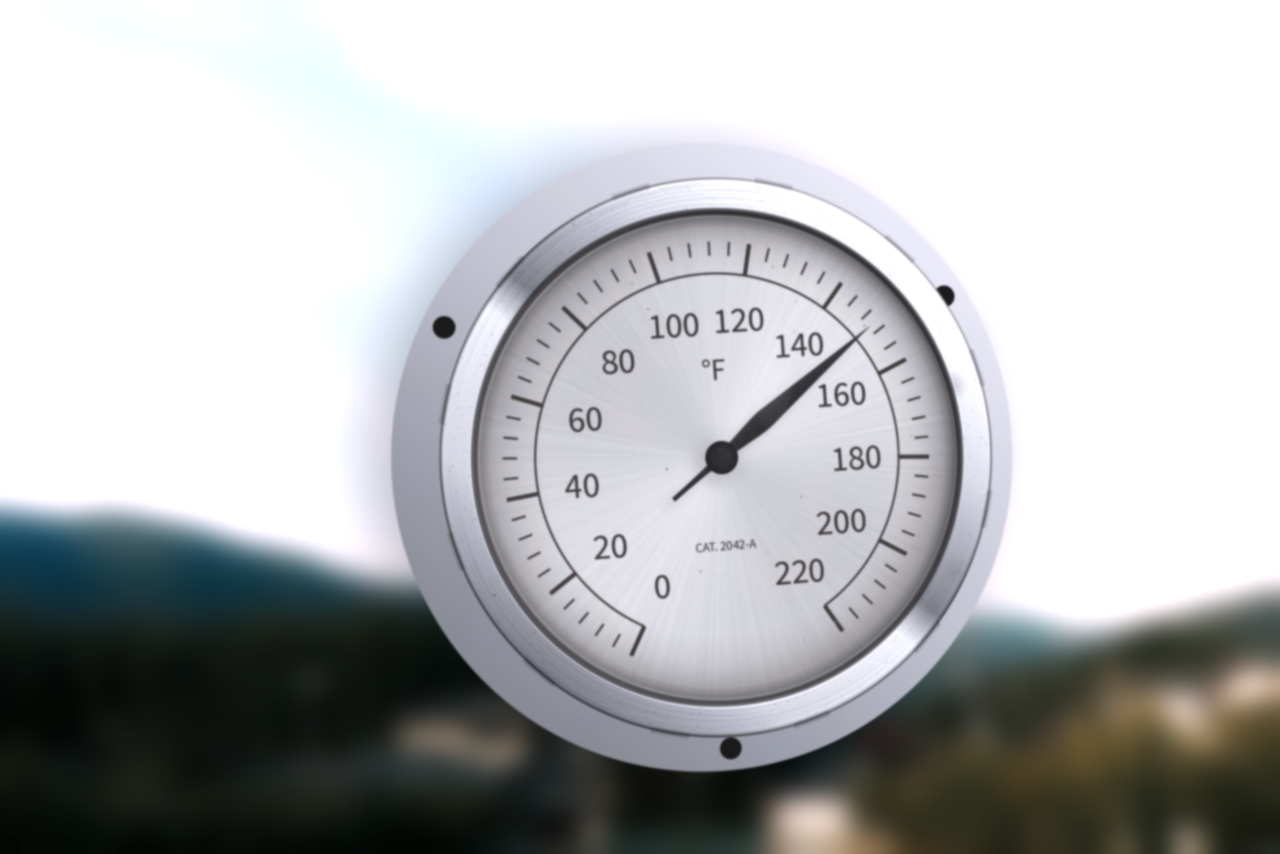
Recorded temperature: 150 °F
